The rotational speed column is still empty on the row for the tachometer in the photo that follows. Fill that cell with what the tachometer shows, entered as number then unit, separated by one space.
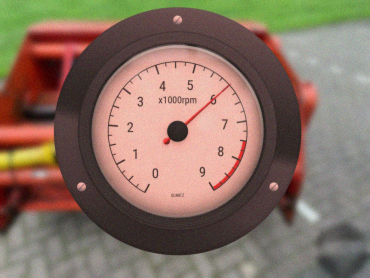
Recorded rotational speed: 6000 rpm
